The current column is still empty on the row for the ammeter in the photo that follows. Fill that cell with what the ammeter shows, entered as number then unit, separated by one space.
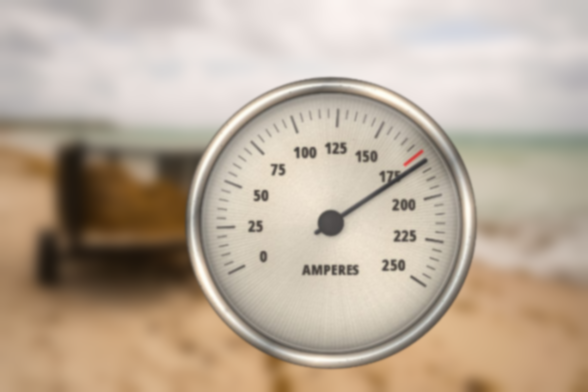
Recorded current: 180 A
